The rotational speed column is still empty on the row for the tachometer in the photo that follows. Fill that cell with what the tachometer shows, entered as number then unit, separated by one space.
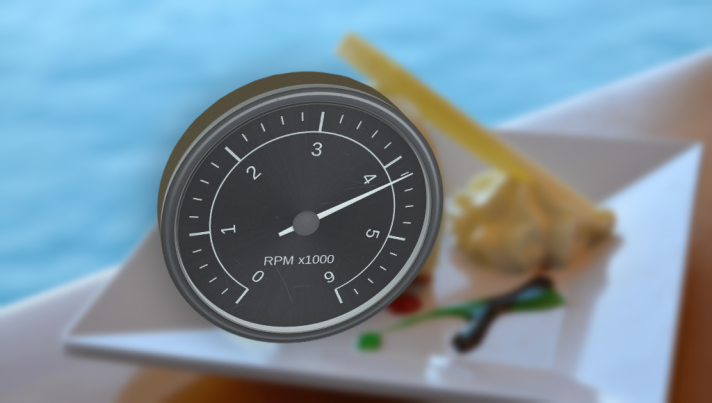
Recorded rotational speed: 4200 rpm
